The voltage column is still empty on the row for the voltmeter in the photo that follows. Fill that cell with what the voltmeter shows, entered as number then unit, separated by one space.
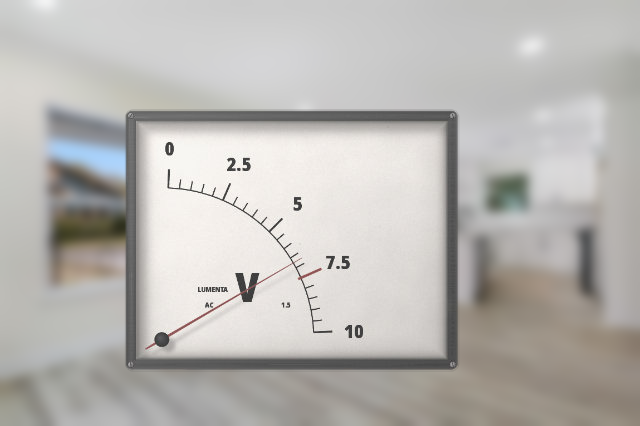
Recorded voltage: 6.75 V
